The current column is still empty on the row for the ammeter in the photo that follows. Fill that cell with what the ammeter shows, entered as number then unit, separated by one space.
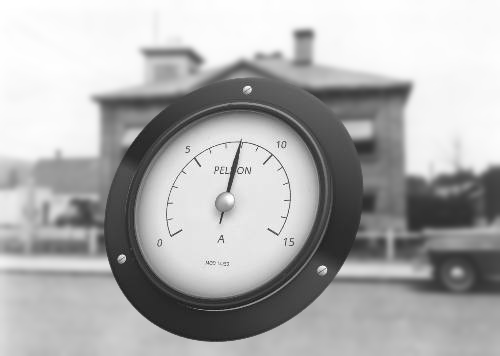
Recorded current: 8 A
